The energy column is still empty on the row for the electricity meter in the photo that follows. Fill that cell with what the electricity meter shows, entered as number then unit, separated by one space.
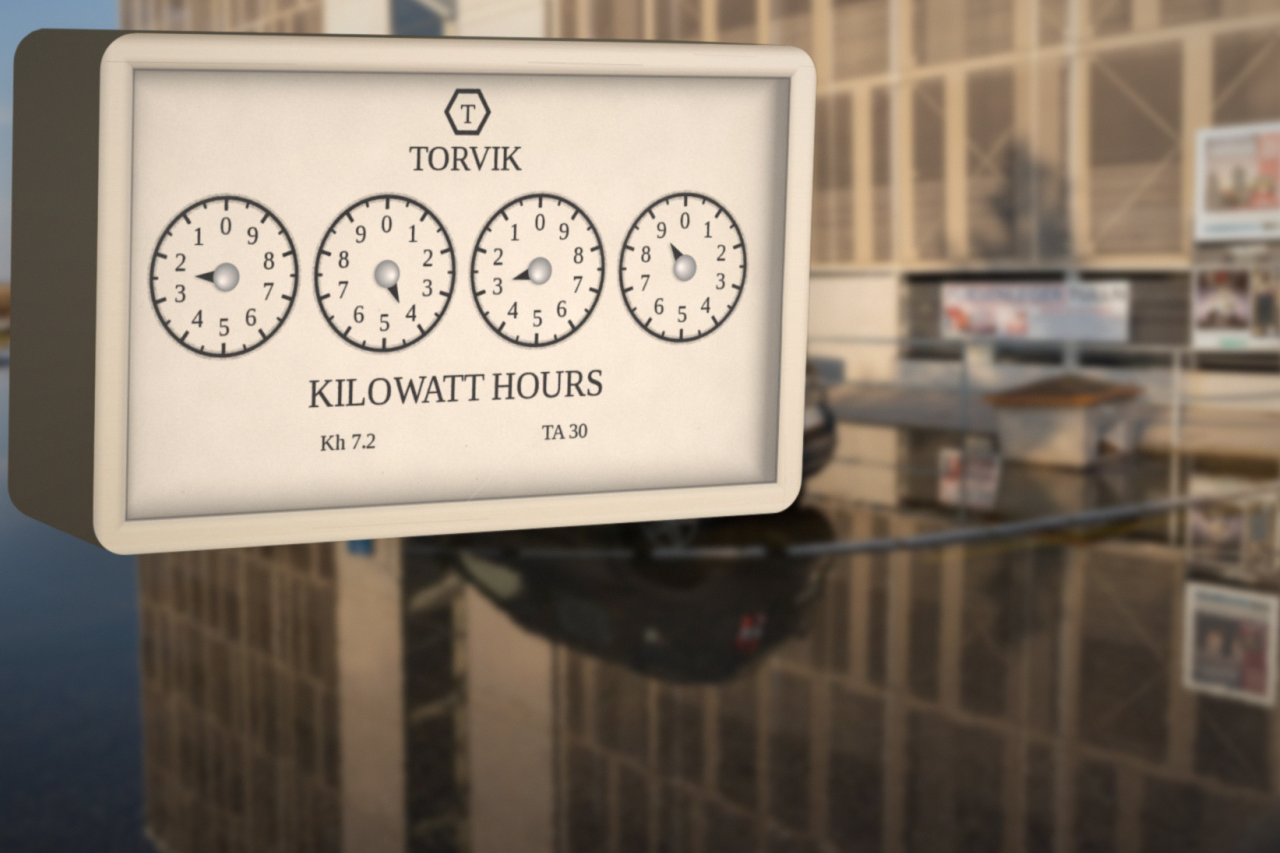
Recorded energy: 2429 kWh
